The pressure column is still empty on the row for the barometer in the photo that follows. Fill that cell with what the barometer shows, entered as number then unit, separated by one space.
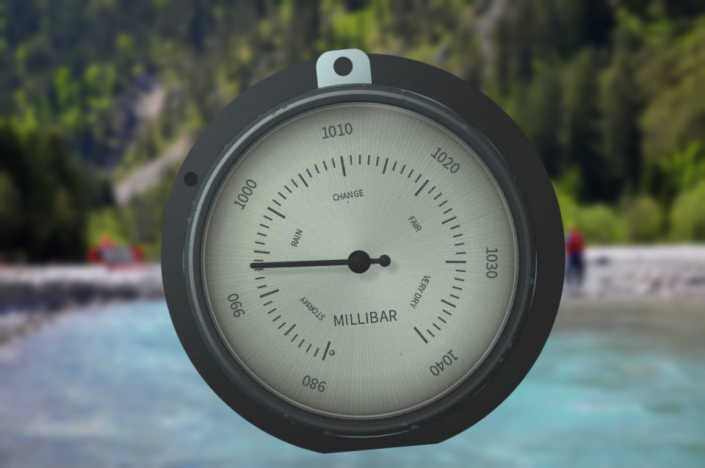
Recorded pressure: 993.5 mbar
